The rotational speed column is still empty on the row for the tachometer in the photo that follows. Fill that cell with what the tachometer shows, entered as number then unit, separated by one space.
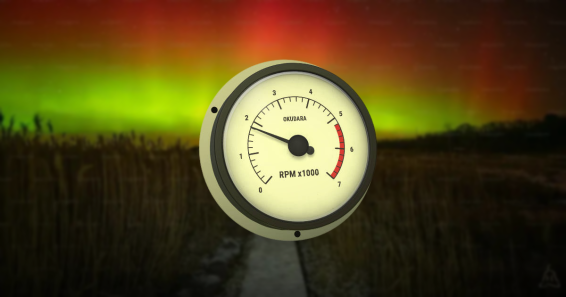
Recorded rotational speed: 1800 rpm
